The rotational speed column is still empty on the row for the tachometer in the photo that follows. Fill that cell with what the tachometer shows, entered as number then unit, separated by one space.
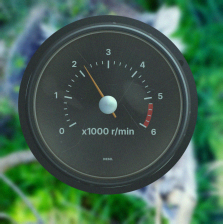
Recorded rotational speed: 2200 rpm
